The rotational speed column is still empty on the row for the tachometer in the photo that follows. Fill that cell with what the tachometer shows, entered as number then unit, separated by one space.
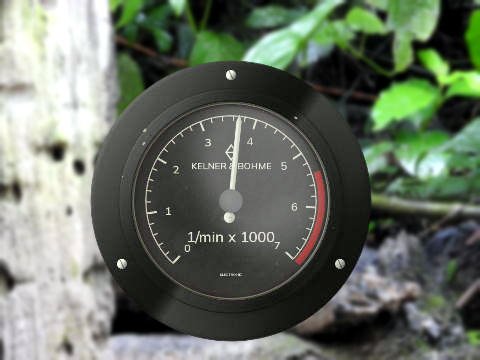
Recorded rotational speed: 3700 rpm
